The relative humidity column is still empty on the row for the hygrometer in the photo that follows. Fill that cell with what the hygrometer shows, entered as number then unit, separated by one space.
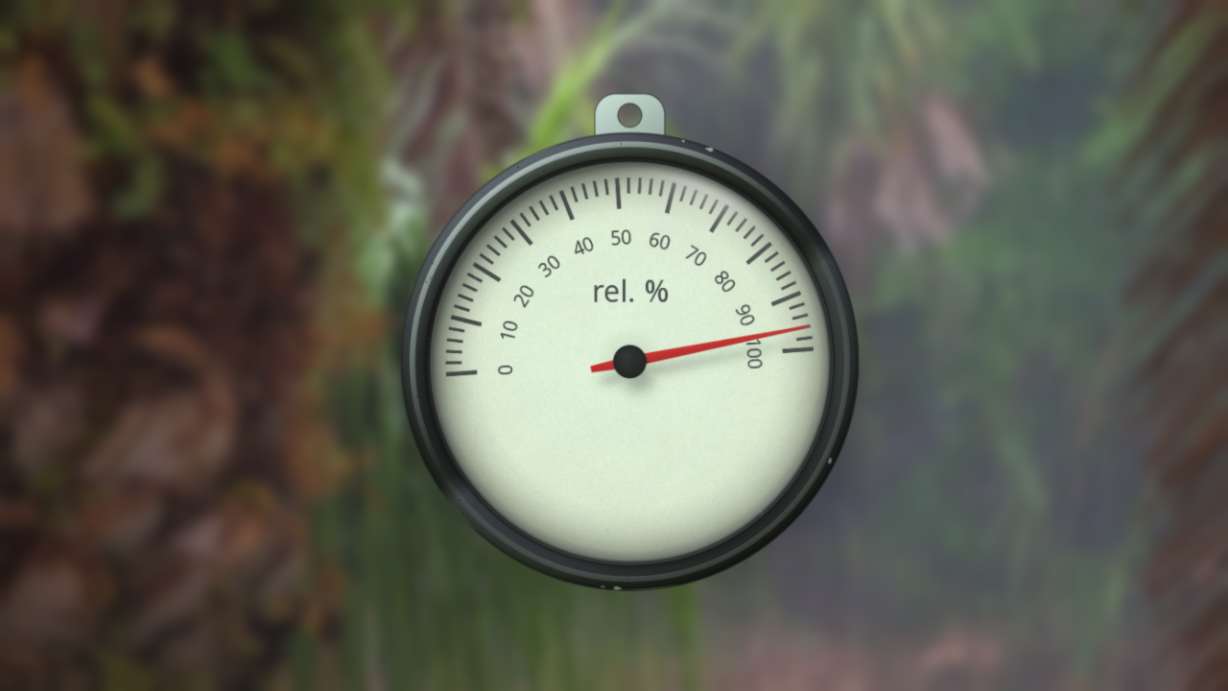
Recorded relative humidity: 96 %
